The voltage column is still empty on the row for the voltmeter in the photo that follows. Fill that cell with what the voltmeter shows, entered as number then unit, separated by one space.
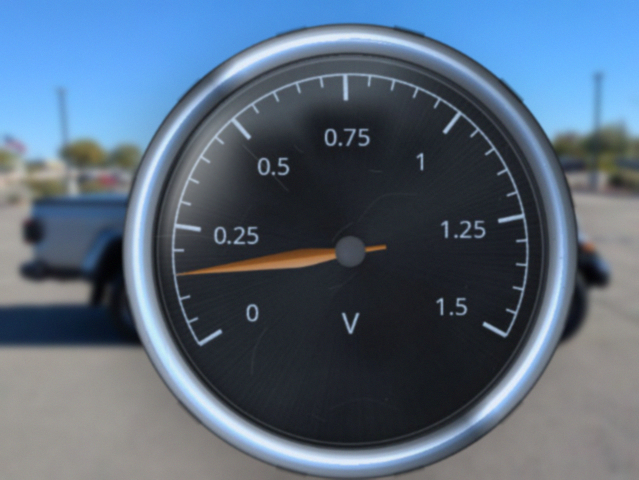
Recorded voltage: 0.15 V
